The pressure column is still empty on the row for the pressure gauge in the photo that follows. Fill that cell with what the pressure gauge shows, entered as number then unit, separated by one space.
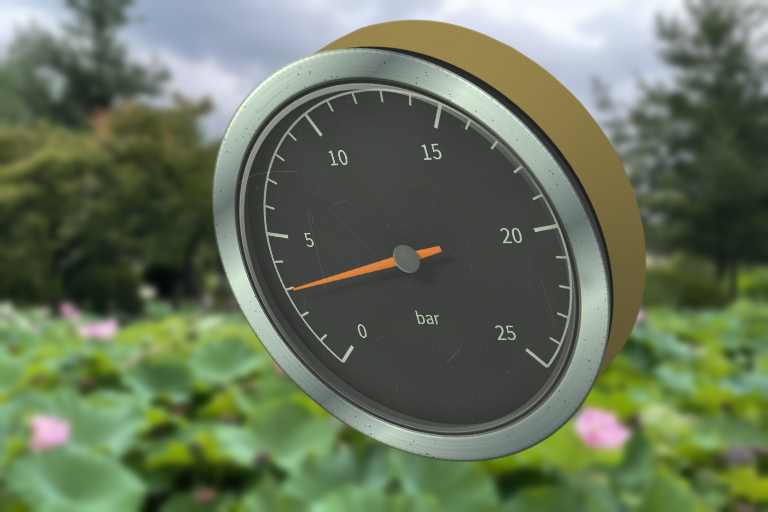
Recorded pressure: 3 bar
